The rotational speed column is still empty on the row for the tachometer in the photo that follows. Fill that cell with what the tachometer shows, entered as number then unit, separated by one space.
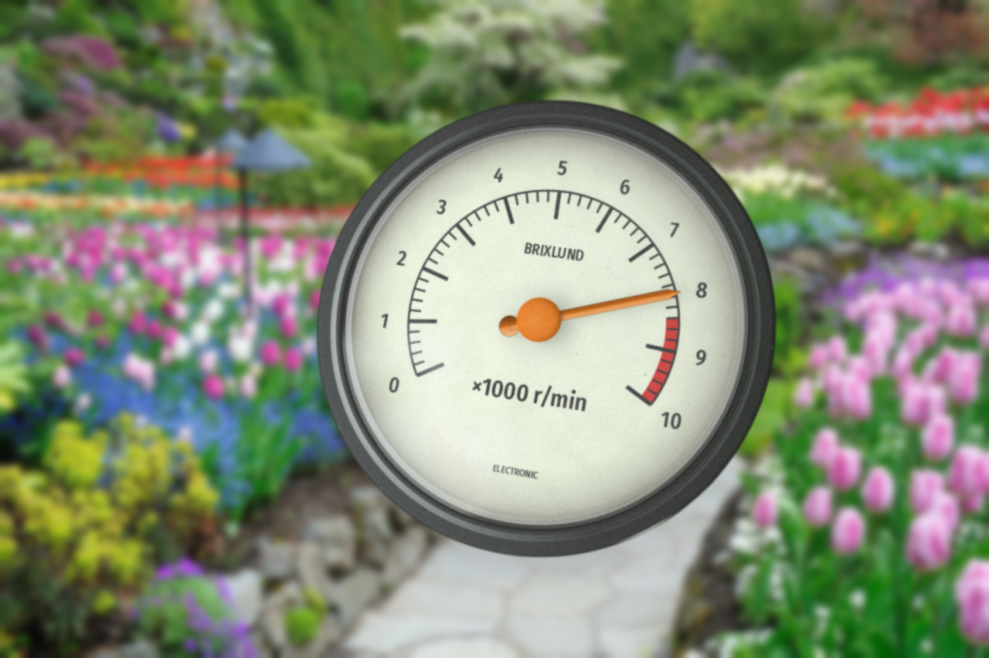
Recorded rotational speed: 8000 rpm
